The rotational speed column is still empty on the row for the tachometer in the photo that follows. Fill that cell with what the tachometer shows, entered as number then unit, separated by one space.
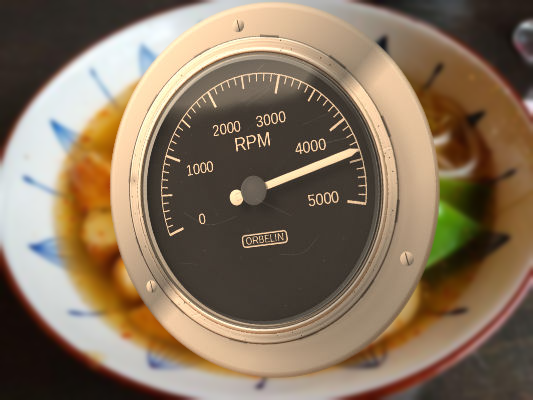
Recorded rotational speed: 4400 rpm
